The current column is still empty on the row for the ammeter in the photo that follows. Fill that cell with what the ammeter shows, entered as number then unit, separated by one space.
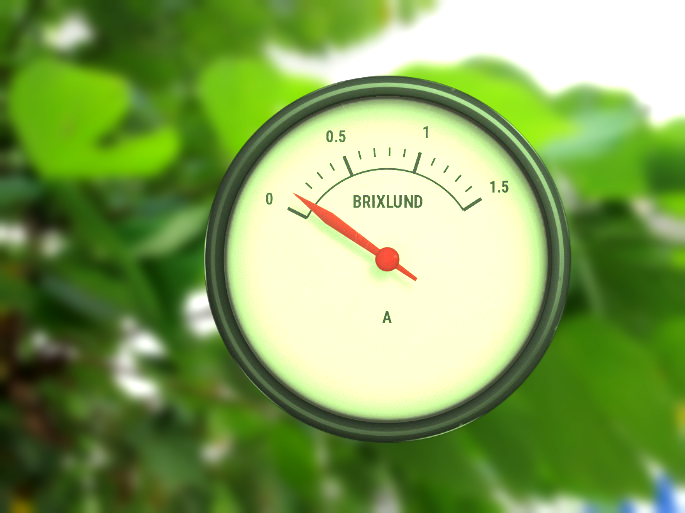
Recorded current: 0.1 A
